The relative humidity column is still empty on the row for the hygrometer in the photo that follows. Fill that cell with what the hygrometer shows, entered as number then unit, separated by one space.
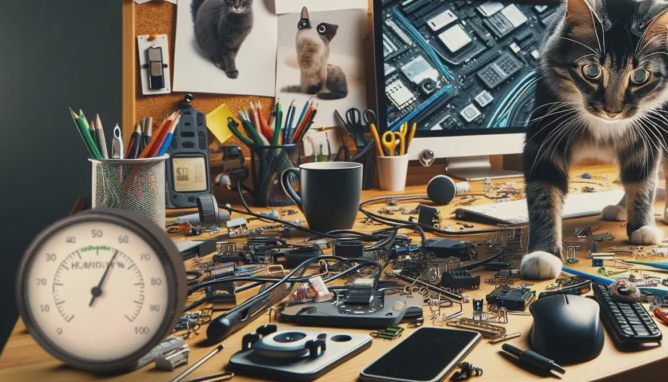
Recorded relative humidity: 60 %
